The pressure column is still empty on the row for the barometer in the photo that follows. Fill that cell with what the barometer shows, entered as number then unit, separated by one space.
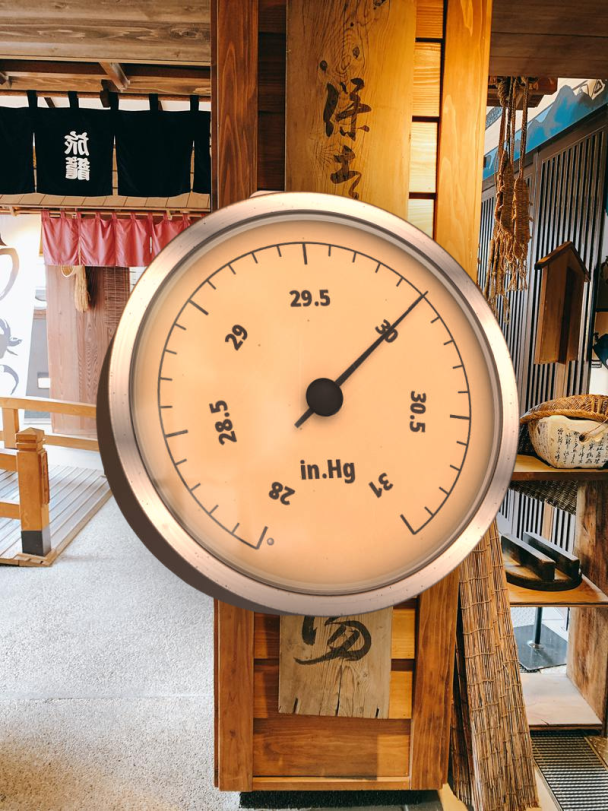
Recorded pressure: 30 inHg
